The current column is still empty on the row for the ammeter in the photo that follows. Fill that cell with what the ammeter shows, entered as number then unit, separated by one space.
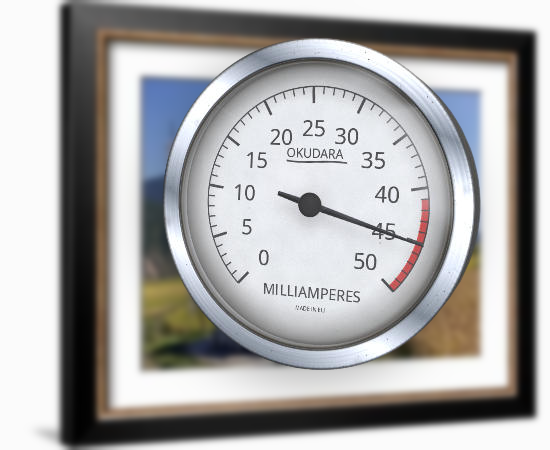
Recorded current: 45 mA
